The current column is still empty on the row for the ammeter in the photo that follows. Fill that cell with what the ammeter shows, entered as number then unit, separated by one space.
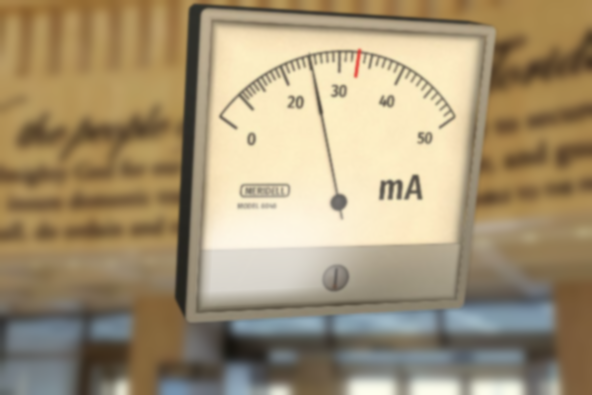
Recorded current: 25 mA
